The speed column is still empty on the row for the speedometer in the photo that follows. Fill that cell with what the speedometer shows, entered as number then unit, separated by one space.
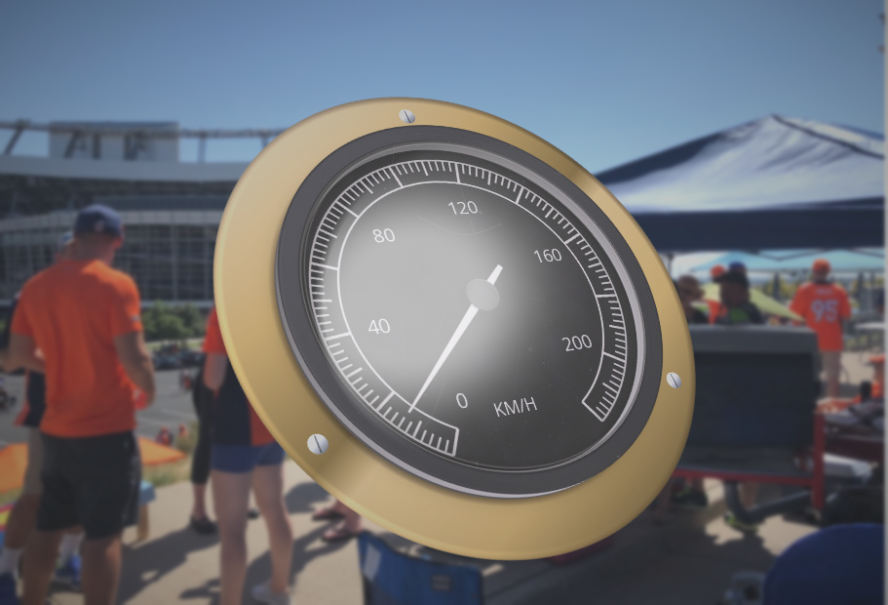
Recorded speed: 14 km/h
